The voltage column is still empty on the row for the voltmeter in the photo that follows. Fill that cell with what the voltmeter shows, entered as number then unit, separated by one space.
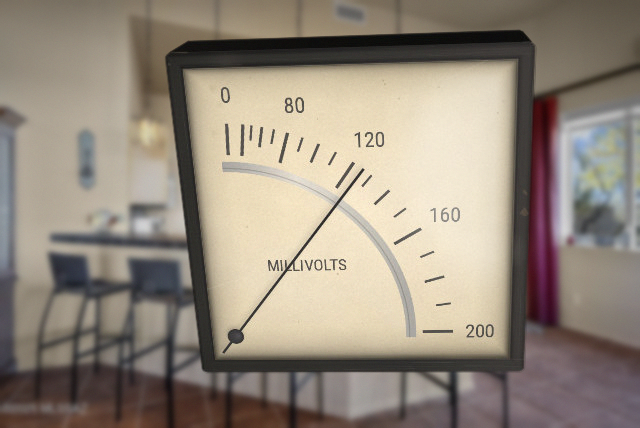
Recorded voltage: 125 mV
